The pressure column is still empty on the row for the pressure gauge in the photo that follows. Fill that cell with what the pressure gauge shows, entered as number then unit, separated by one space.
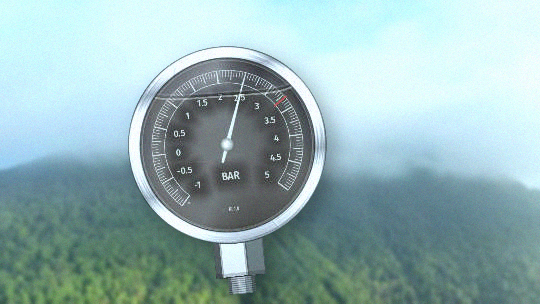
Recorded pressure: 2.5 bar
